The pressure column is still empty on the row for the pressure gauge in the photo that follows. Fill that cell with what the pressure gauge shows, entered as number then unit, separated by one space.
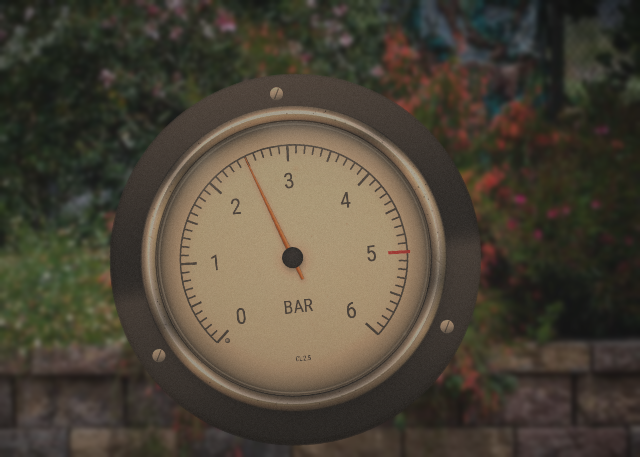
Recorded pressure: 2.5 bar
